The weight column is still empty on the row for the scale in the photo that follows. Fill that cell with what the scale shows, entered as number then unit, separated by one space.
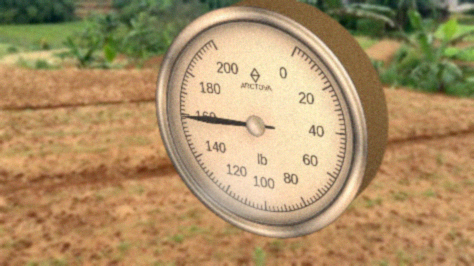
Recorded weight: 160 lb
